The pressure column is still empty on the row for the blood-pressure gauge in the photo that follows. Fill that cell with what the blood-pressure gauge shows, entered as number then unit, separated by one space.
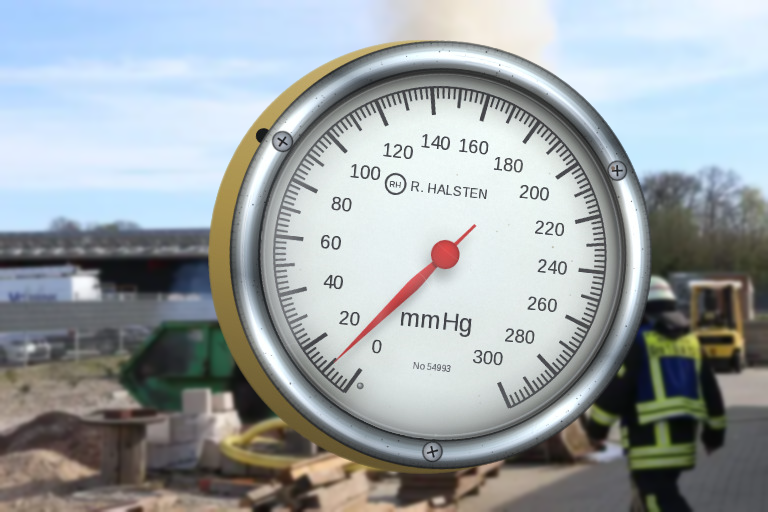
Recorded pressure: 10 mmHg
